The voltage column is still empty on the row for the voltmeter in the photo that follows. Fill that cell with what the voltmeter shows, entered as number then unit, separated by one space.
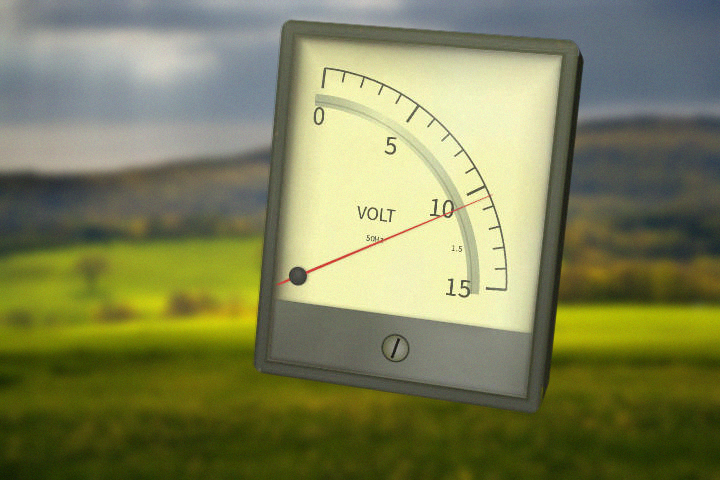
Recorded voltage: 10.5 V
